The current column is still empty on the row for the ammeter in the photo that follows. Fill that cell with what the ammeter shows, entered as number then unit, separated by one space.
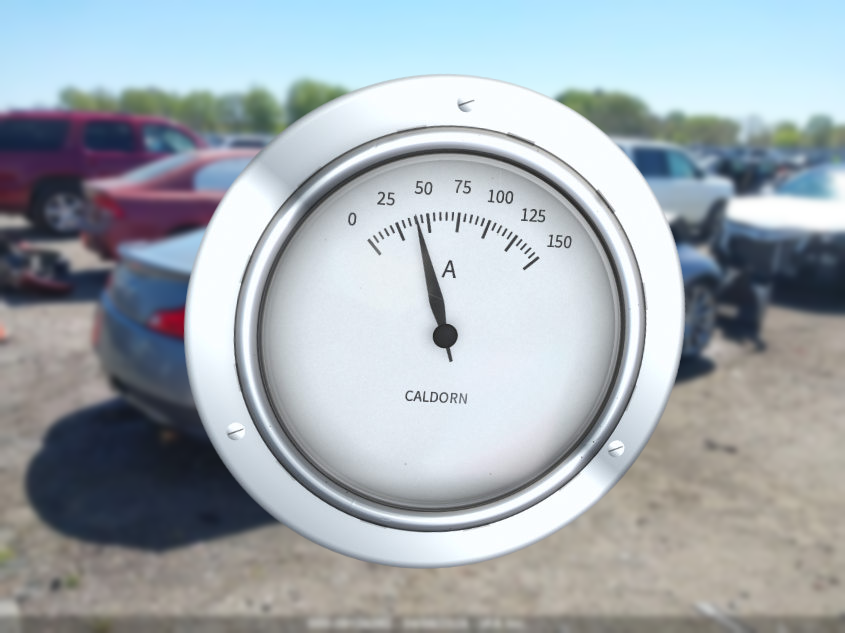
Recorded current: 40 A
